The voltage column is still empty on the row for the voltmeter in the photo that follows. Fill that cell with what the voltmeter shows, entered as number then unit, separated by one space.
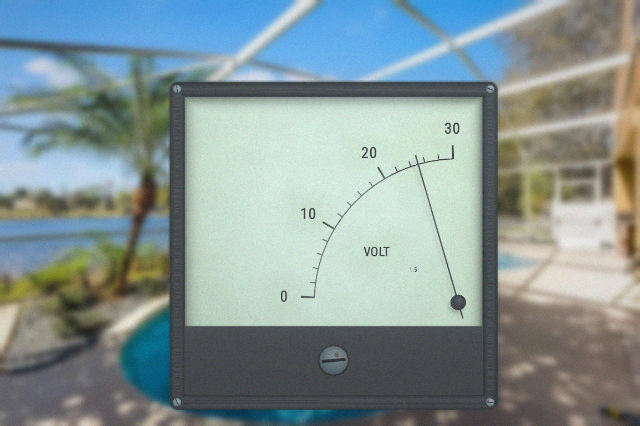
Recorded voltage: 25 V
